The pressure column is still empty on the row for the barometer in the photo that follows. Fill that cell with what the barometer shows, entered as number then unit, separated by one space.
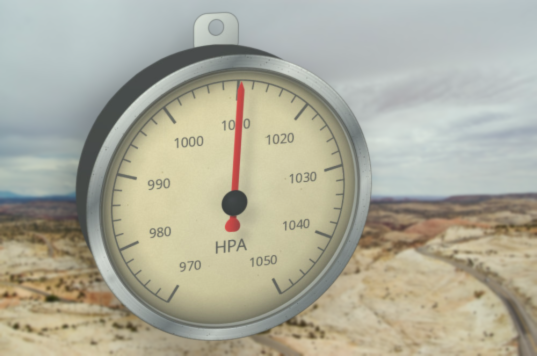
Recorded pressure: 1010 hPa
